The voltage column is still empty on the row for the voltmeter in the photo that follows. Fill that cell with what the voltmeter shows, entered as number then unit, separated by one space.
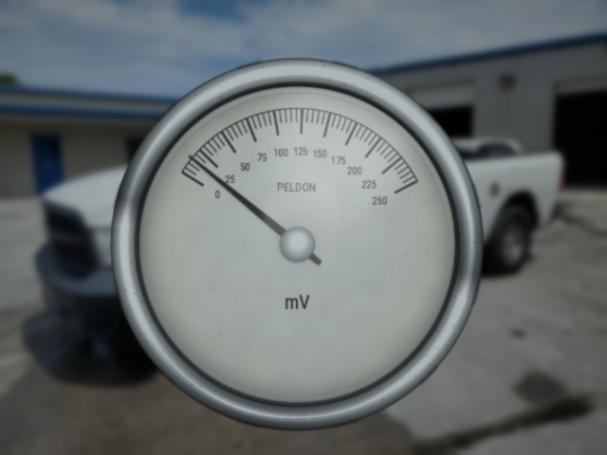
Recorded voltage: 15 mV
